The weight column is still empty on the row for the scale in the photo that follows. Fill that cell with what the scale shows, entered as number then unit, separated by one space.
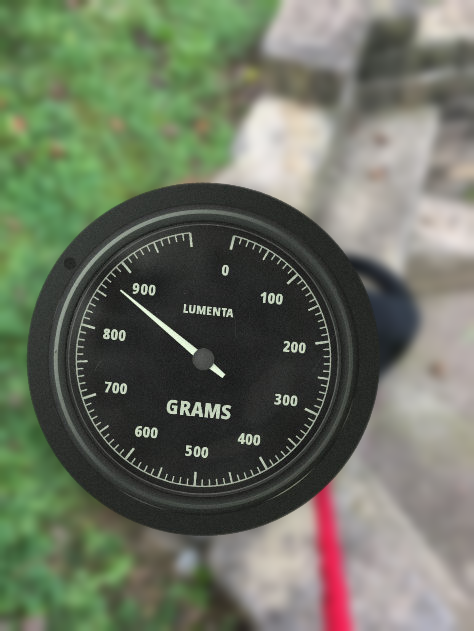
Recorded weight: 870 g
